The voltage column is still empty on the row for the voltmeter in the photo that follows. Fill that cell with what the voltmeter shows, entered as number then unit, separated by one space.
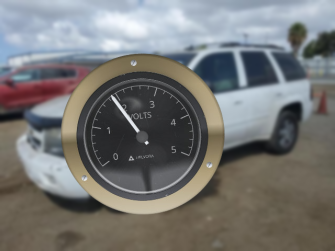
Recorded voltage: 1.9 V
